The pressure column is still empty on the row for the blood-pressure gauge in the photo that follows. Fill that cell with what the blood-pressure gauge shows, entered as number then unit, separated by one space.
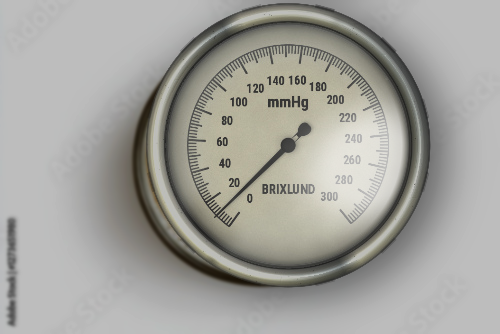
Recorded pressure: 10 mmHg
